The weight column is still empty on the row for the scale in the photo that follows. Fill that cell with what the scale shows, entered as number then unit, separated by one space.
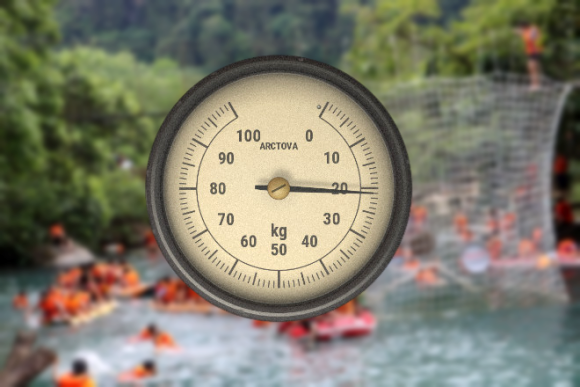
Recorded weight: 21 kg
